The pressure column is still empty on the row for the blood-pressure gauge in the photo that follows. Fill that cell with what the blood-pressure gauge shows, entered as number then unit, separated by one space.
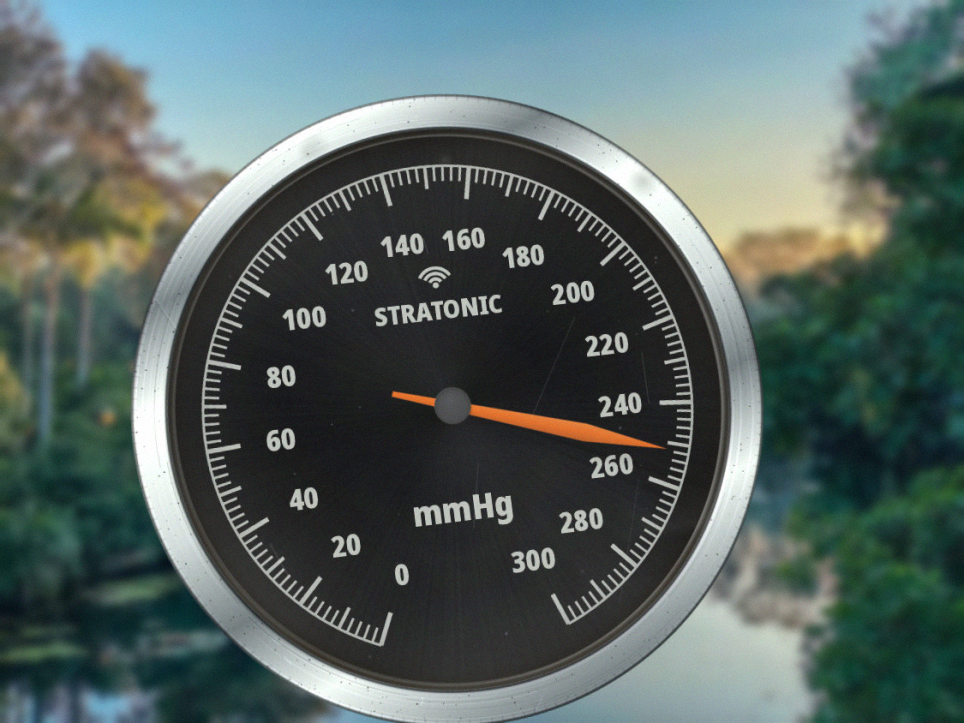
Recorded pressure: 252 mmHg
